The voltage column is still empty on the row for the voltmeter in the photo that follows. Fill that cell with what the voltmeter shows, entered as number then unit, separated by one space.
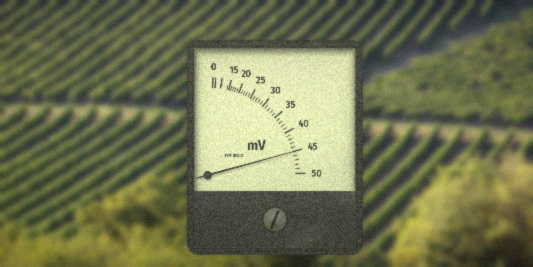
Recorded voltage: 45 mV
